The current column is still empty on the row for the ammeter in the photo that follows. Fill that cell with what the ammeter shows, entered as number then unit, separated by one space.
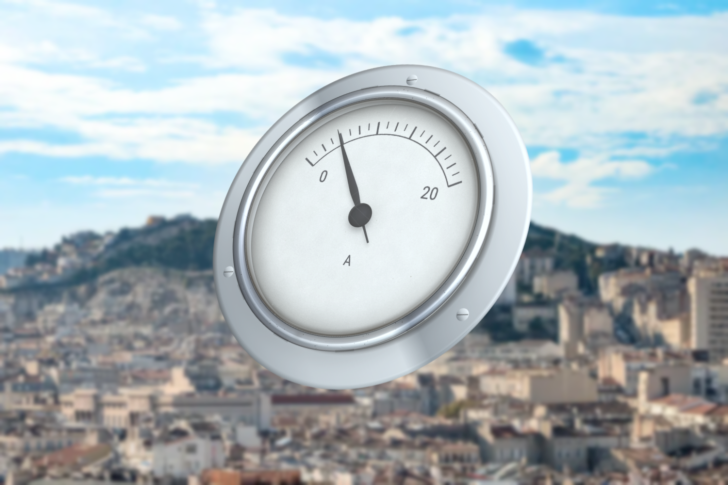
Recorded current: 4 A
